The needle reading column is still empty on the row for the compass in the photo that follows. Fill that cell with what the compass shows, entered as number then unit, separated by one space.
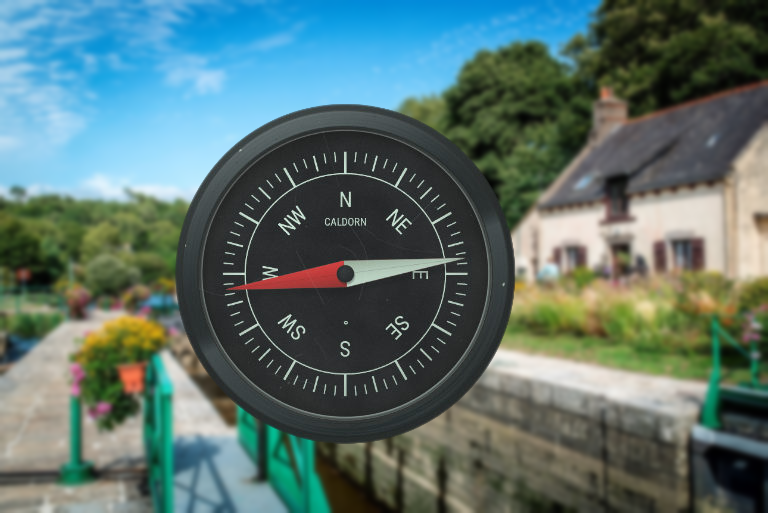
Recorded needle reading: 262.5 °
